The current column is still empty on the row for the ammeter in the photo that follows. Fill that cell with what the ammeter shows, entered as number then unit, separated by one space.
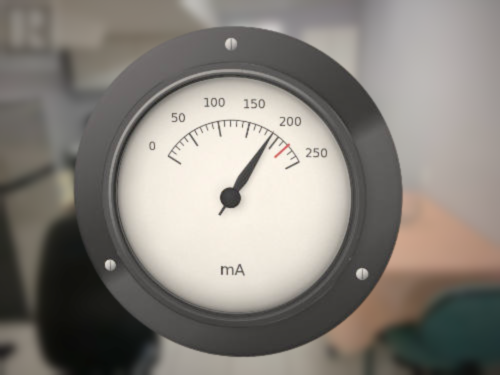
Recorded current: 190 mA
